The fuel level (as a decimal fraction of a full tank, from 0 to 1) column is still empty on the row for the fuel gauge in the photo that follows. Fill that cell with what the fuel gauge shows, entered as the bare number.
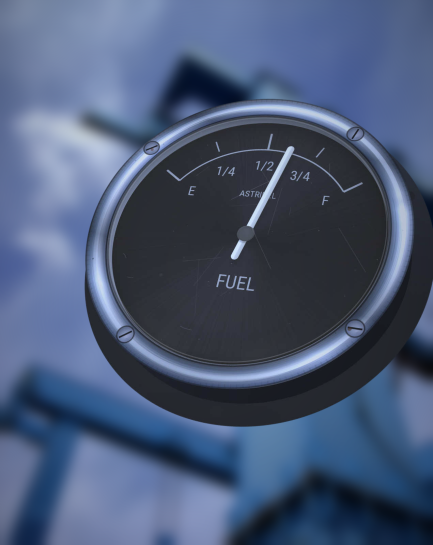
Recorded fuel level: 0.625
